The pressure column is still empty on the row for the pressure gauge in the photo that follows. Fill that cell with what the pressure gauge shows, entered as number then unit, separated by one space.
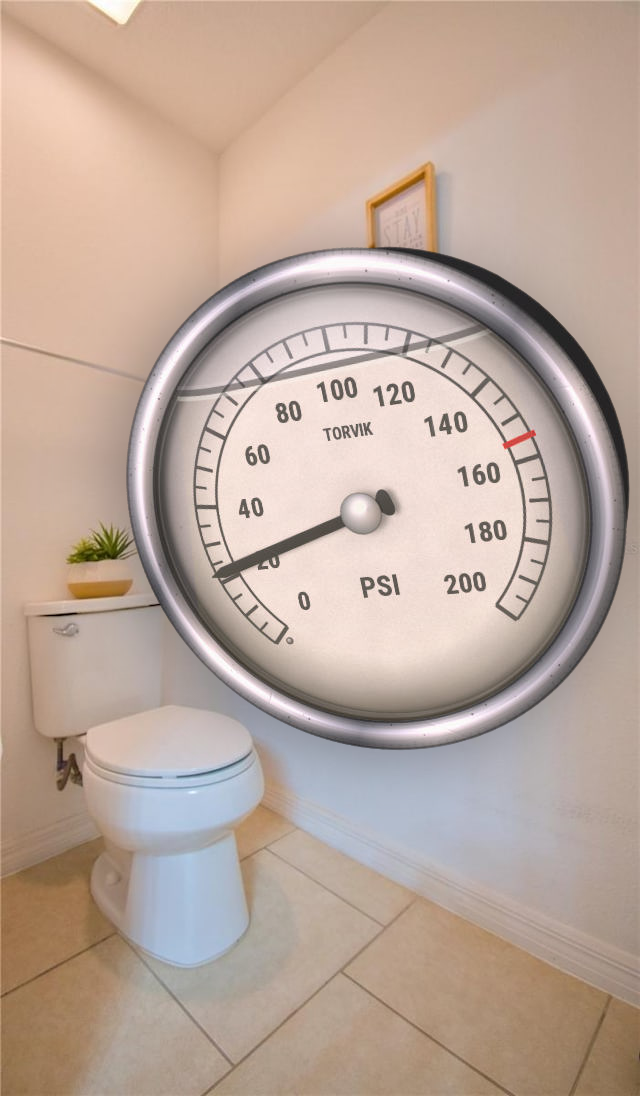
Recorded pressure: 22.5 psi
